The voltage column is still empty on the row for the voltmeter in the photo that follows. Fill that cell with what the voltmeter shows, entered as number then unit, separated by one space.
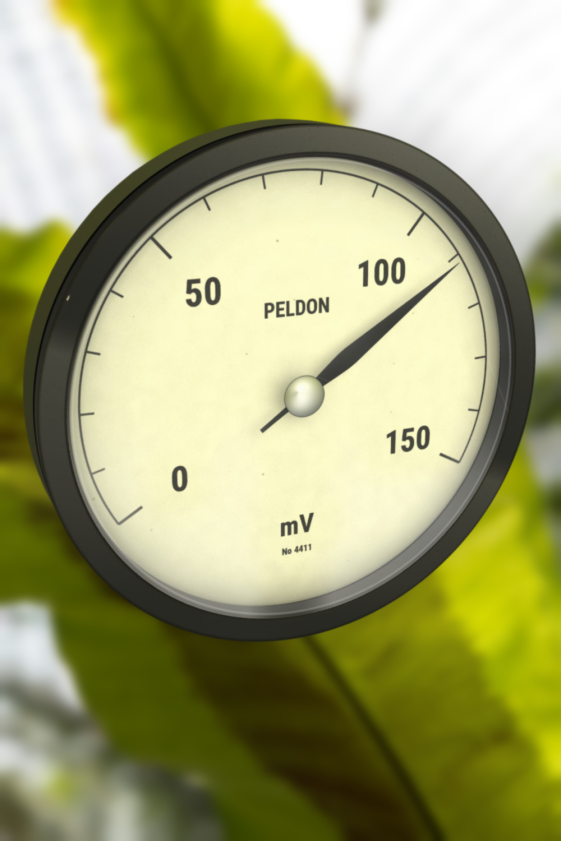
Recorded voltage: 110 mV
